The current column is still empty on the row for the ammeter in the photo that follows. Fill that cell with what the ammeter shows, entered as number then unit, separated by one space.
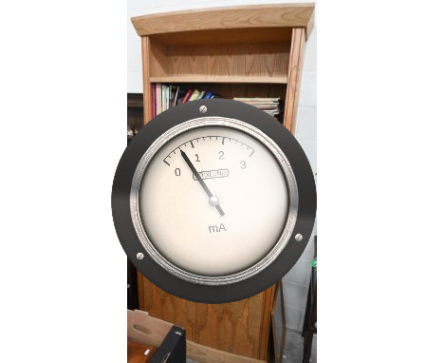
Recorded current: 0.6 mA
